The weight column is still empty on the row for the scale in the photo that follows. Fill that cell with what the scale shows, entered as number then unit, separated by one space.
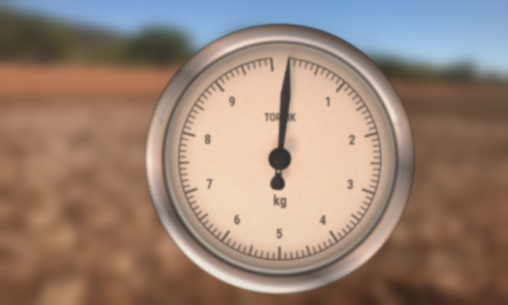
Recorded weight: 0 kg
